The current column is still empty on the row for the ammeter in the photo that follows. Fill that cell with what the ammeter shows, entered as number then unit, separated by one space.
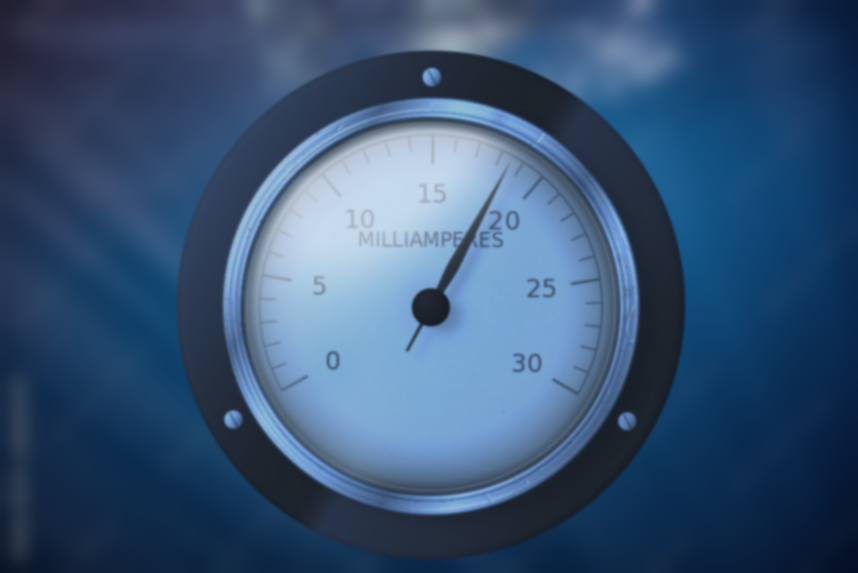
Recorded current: 18.5 mA
